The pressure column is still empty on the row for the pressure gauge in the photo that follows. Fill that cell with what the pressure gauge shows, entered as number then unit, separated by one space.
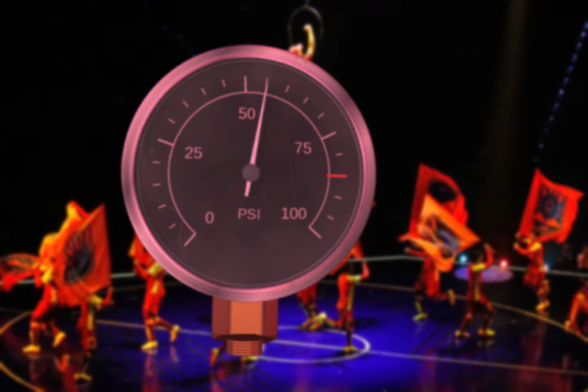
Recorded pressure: 55 psi
